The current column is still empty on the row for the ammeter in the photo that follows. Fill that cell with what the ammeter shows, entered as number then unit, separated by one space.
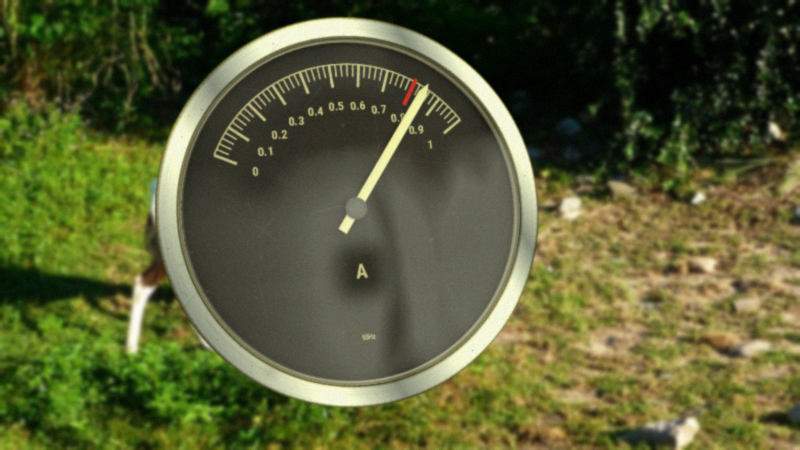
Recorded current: 0.84 A
